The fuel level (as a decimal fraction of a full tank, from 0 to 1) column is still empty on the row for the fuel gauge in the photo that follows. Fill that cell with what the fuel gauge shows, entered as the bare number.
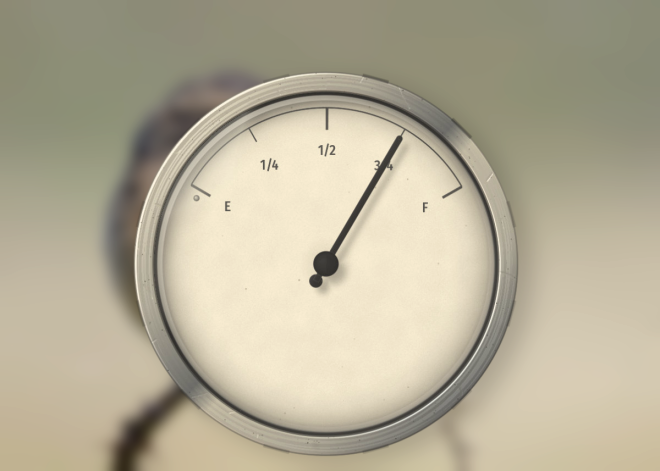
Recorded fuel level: 0.75
